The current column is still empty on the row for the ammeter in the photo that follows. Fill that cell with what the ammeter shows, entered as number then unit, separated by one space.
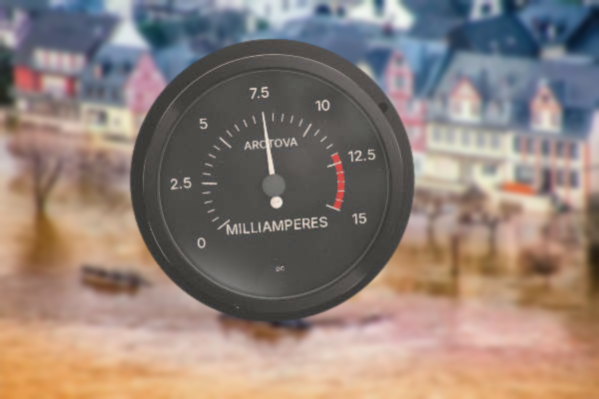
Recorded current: 7.5 mA
